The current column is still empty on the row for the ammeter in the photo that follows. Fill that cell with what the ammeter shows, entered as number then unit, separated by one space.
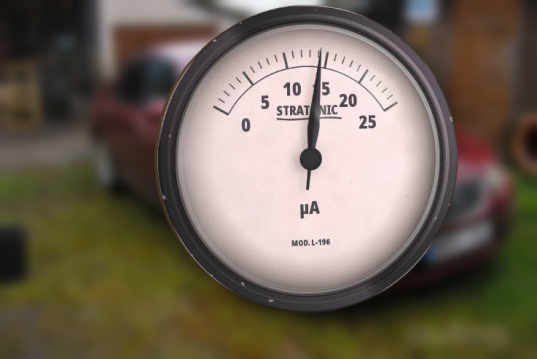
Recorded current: 14 µA
